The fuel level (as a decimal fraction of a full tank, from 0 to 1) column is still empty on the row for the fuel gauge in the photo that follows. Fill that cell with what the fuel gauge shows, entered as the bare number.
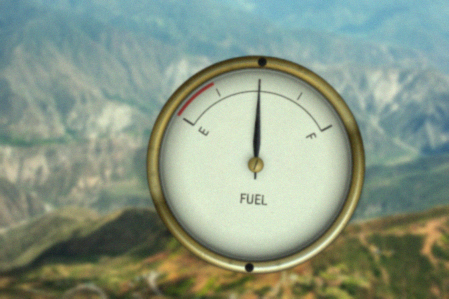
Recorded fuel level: 0.5
